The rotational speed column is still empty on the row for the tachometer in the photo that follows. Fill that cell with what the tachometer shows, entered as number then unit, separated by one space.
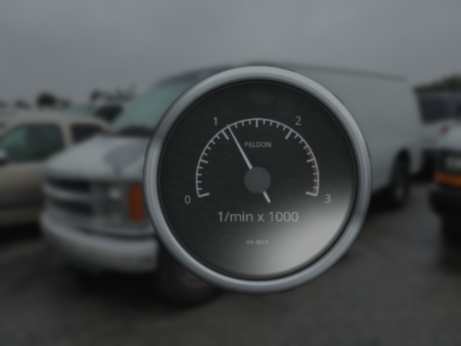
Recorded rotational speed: 1100 rpm
